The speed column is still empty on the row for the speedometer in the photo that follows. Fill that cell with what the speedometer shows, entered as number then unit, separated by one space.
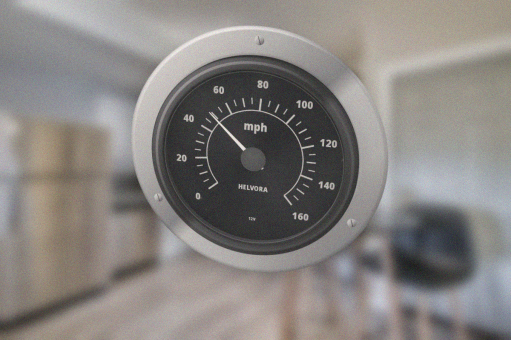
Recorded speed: 50 mph
